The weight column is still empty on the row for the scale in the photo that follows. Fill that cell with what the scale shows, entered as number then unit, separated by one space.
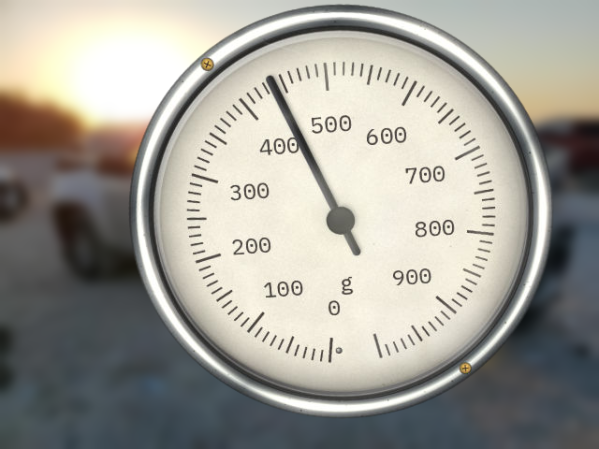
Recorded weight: 440 g
